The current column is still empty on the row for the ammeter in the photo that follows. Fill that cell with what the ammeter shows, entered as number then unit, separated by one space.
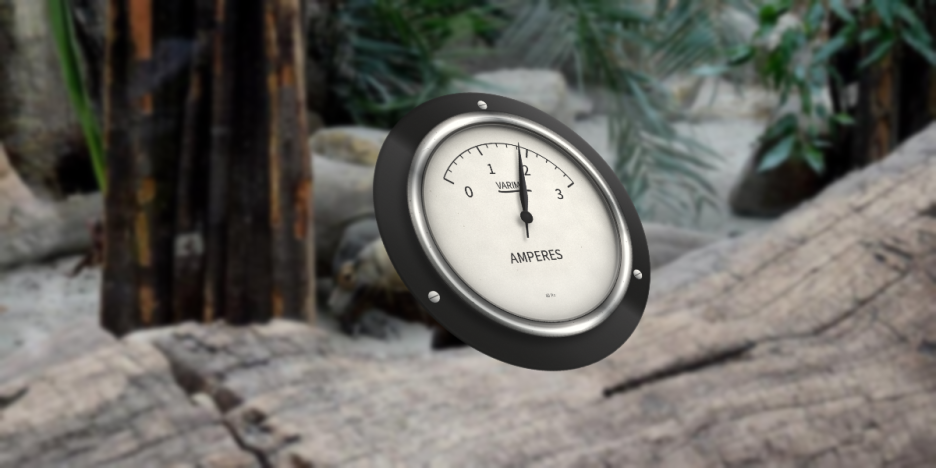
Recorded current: 1.8 A
